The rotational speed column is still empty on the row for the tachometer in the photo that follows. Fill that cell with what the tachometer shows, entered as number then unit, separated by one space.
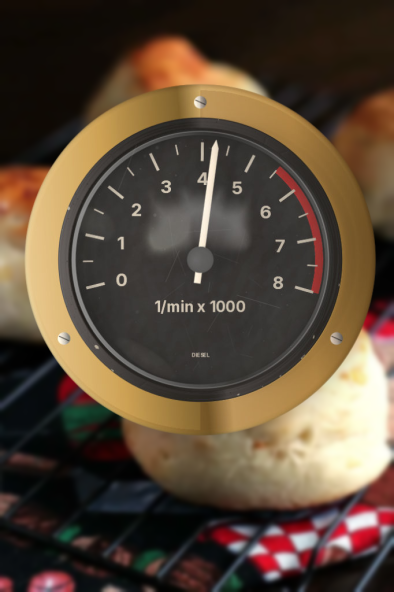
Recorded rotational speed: 4250 rpm
